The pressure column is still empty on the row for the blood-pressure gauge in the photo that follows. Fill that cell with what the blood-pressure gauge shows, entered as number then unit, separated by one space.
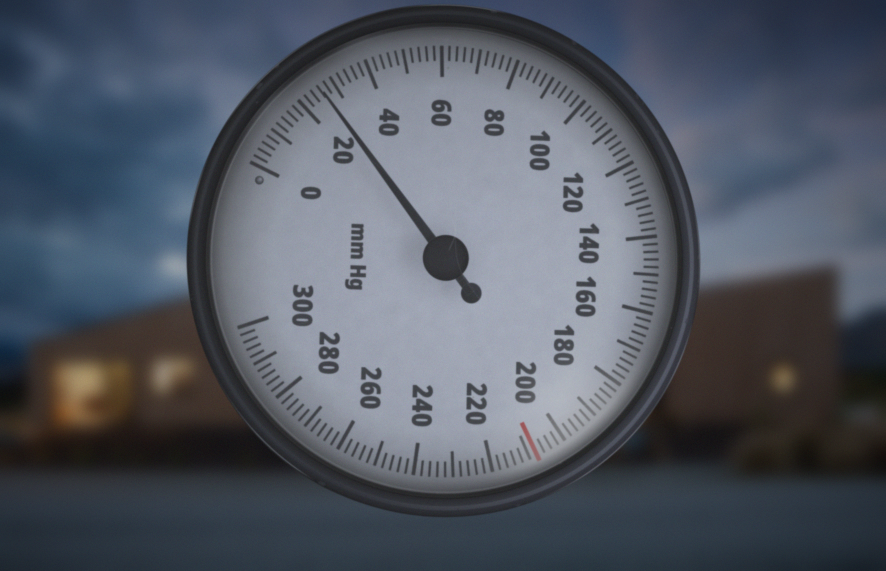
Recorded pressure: 26 mmHg
